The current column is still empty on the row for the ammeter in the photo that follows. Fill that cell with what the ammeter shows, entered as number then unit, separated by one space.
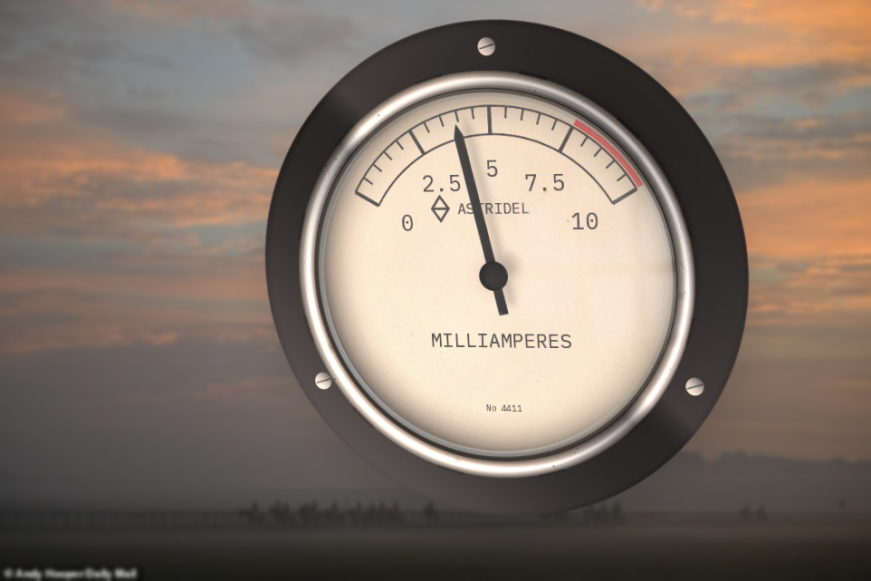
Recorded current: 4 mA
